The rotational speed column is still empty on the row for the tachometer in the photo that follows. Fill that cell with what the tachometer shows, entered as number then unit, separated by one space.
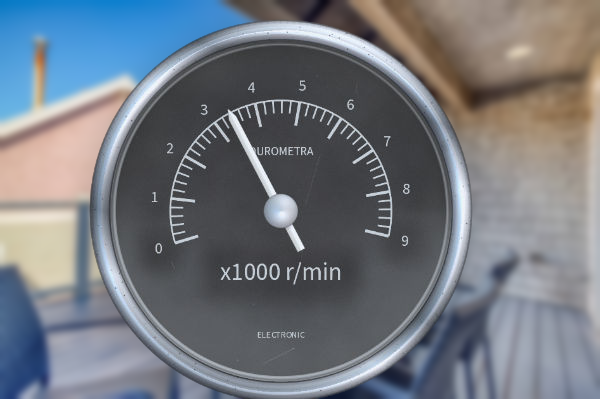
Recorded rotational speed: 3400 rpm
